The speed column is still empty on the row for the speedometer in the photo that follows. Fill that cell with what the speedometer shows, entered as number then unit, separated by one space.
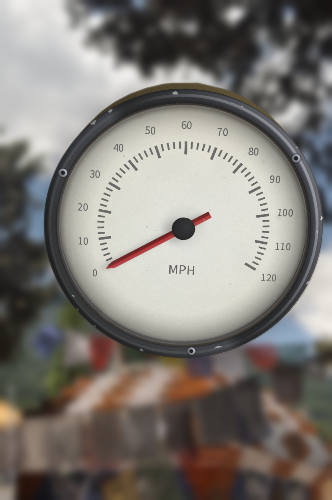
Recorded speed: 0 mph
